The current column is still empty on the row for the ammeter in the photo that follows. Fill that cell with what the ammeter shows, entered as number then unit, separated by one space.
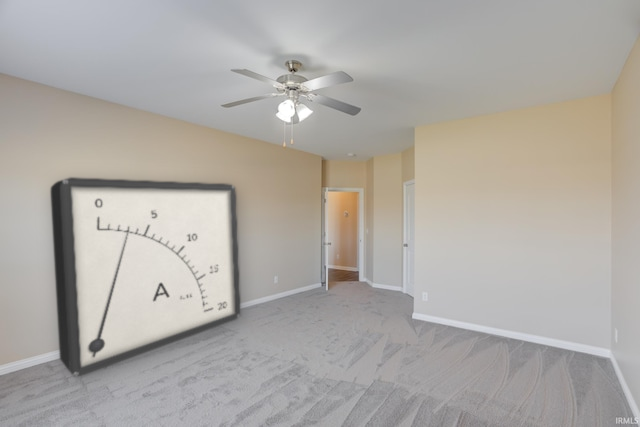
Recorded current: 3 A
